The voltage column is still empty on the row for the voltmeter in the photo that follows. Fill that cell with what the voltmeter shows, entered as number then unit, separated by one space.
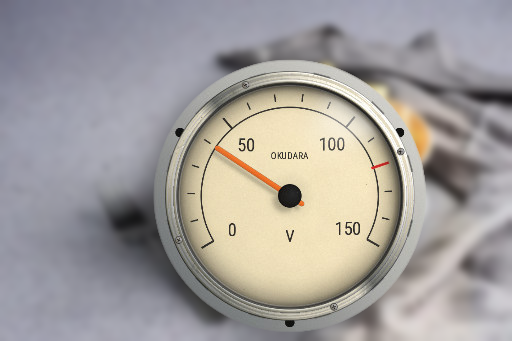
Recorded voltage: 40 V
